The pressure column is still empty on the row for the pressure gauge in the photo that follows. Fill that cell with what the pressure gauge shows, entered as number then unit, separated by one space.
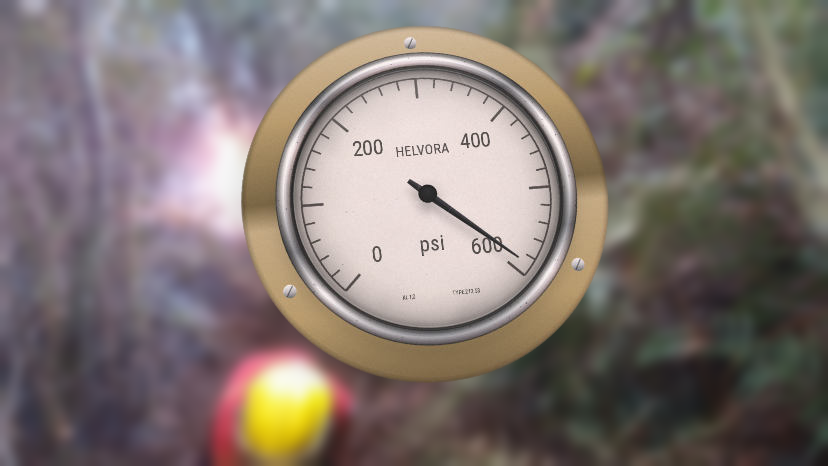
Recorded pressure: 590 psi
